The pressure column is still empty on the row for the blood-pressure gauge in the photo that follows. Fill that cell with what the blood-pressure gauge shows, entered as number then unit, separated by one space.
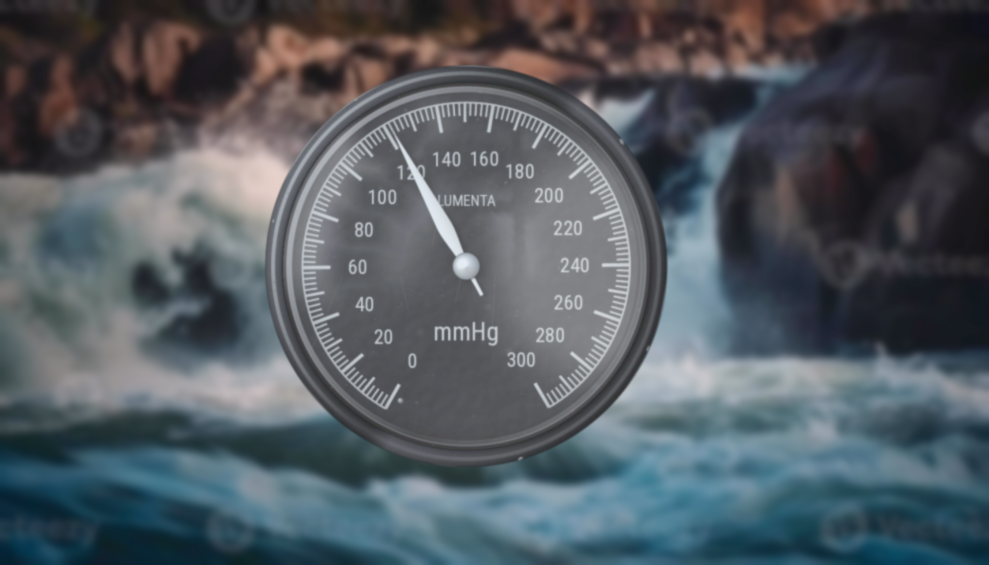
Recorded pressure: 122 mmHg
